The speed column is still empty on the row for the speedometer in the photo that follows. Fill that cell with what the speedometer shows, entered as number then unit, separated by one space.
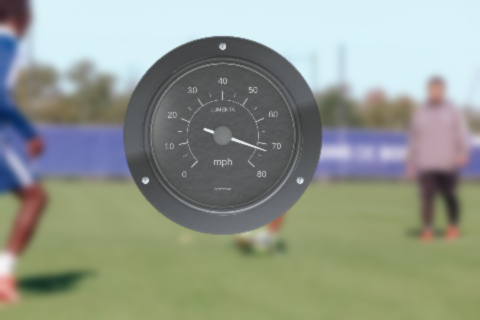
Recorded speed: 72.5 mph
